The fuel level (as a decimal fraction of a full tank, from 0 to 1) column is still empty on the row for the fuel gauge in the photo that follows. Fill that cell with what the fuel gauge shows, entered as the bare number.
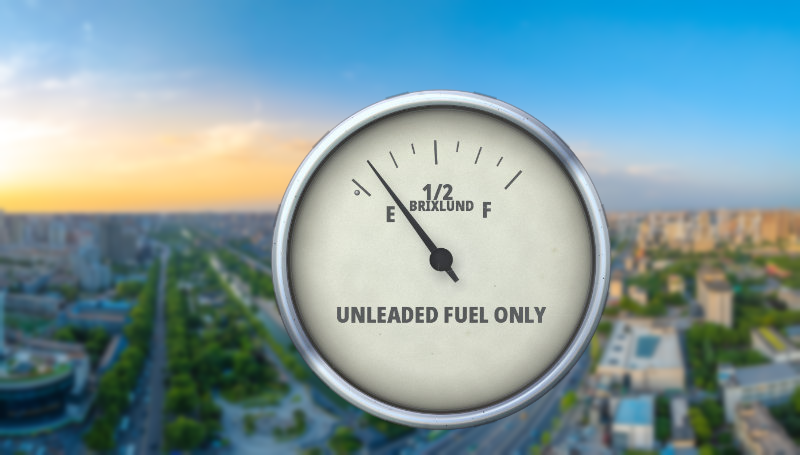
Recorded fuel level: 0.125
